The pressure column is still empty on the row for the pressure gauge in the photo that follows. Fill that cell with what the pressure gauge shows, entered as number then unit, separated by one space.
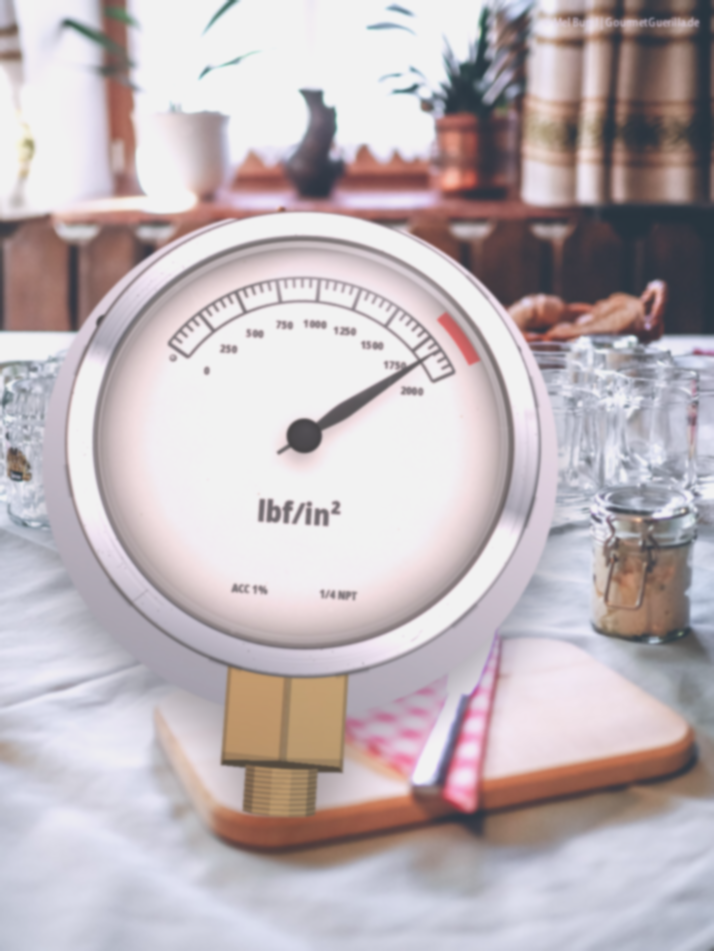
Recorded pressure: 1850 psi
